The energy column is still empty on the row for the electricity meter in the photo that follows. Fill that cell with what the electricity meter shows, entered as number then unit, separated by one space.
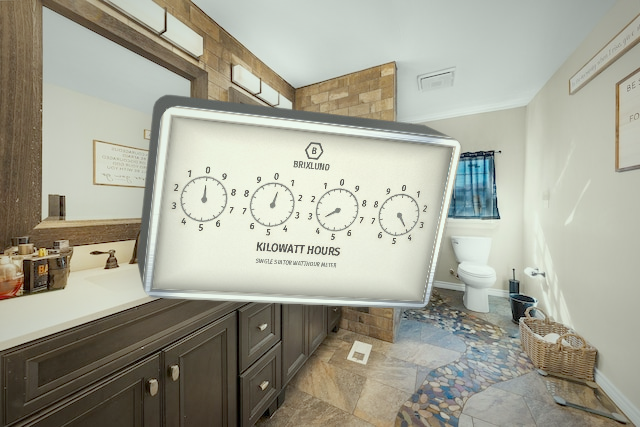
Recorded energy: 34 kWh
